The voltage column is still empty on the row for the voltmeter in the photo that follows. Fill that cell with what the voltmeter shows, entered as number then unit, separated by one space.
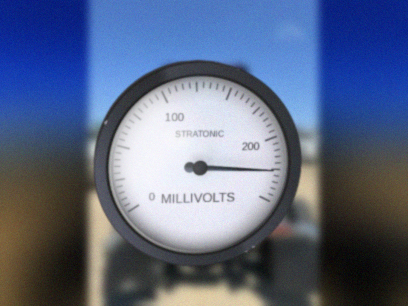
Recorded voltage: 225 mV
